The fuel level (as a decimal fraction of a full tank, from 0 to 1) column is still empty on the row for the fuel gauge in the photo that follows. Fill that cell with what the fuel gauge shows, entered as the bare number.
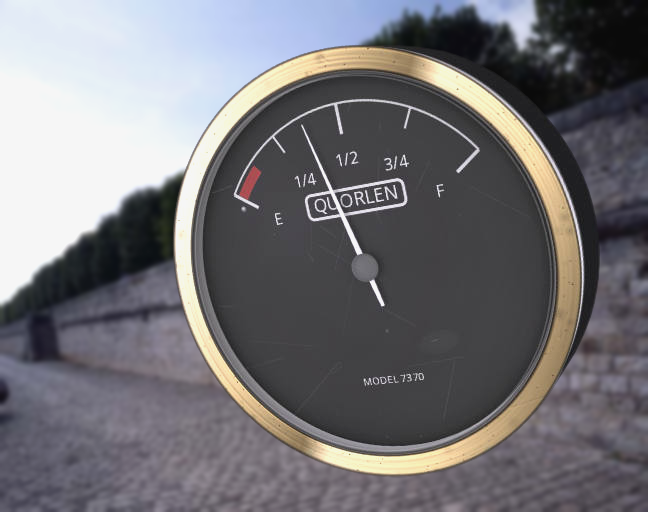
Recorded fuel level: 0.375
